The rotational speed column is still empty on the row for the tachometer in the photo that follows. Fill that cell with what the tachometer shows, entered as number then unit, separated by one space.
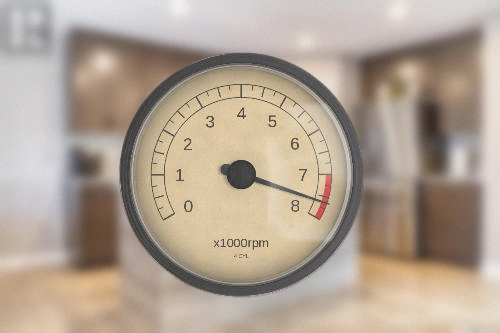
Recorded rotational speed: 7625 rpm
